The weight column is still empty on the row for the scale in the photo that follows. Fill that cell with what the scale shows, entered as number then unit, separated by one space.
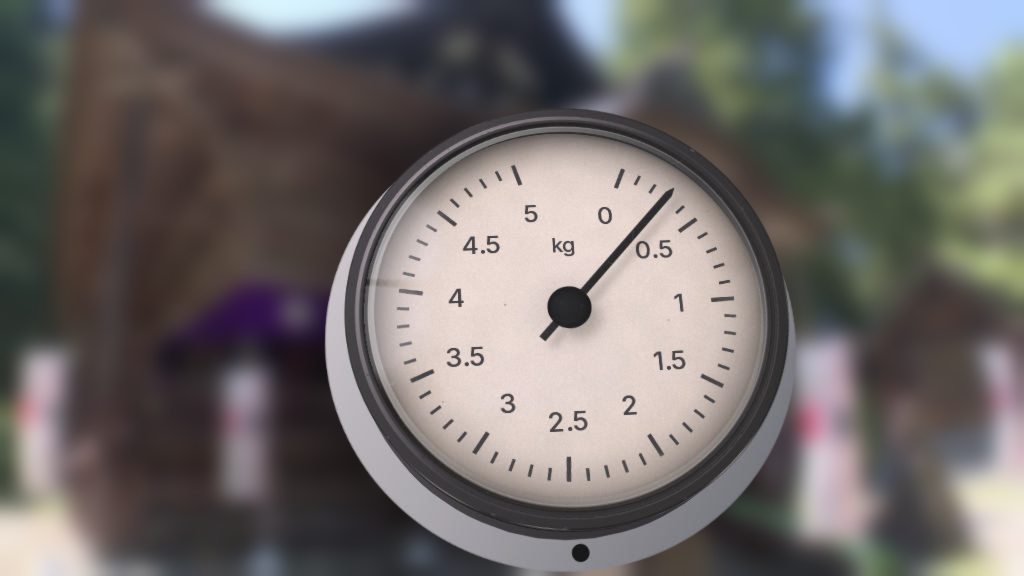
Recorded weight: 0.3 kg
